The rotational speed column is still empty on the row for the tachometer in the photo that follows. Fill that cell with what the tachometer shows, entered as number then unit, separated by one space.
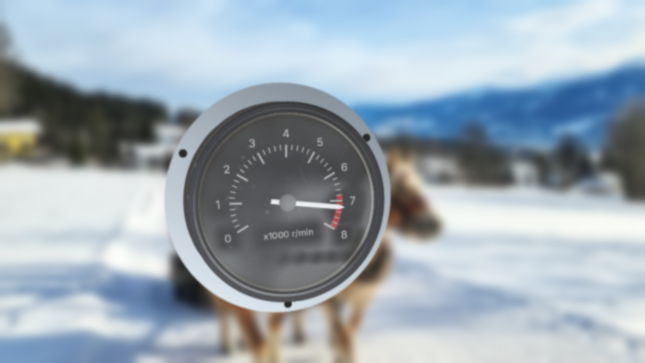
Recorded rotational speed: 7200 rpm
